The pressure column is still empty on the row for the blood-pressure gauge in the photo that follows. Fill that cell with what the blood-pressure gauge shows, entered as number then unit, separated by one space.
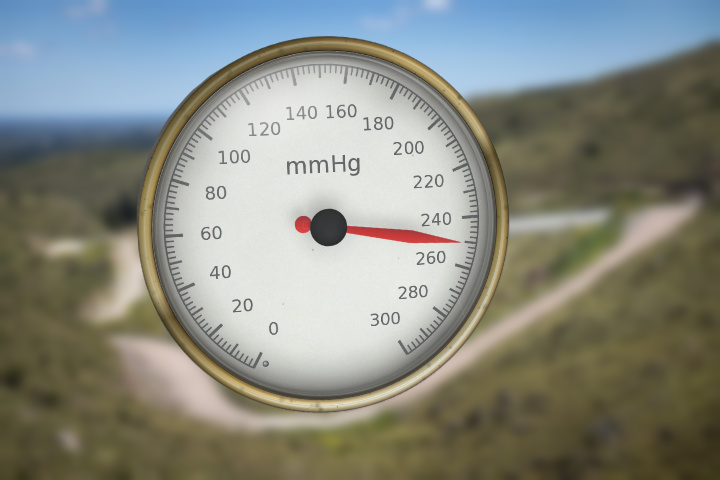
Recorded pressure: 250 mmHg
